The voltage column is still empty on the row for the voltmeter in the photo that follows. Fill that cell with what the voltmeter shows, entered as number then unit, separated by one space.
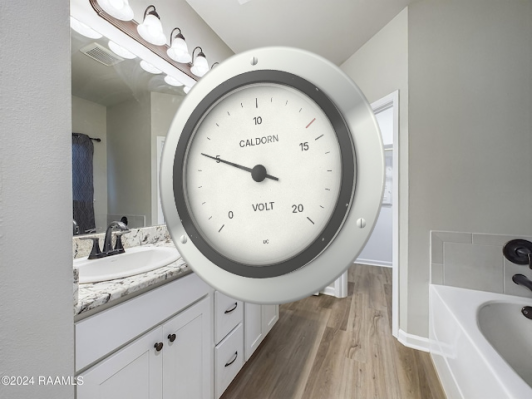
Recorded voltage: 5 V
